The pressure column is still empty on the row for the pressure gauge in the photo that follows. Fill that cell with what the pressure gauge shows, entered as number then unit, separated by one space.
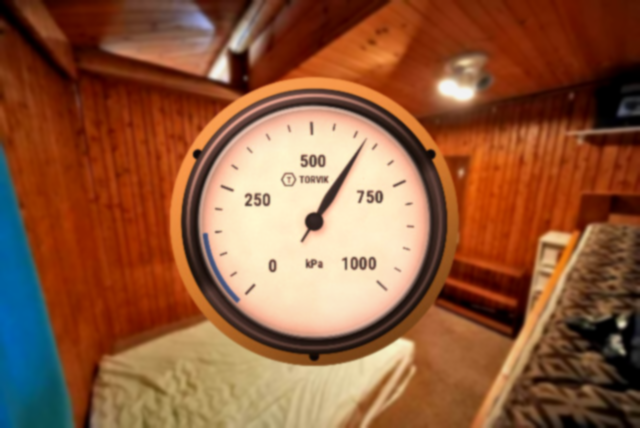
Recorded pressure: 625 kPa
